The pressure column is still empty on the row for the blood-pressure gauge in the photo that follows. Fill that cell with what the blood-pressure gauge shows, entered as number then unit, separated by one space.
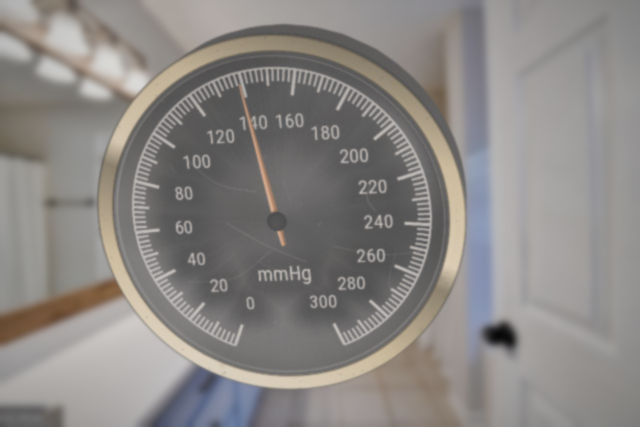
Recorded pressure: 140 mmHg
